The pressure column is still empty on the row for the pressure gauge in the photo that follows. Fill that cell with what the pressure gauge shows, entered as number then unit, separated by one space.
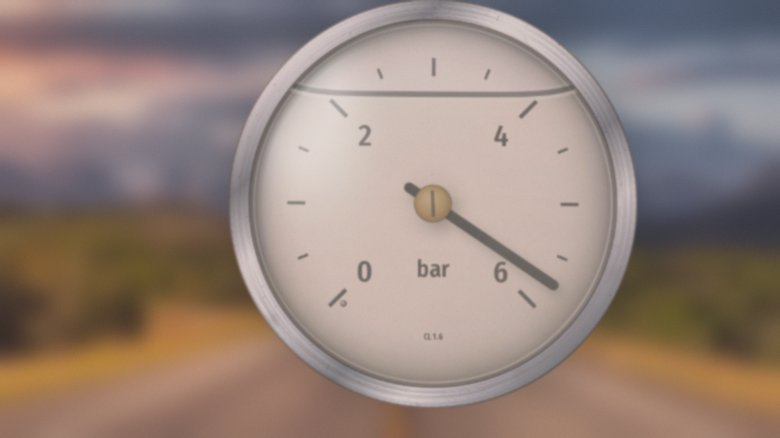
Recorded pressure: 5.75 bar
